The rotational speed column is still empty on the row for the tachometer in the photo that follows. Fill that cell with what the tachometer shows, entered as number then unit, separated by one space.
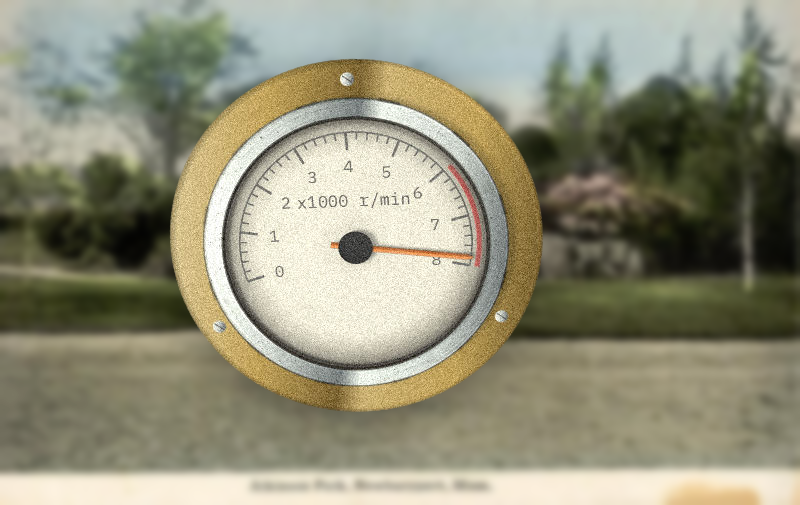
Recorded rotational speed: 7800 rpm
